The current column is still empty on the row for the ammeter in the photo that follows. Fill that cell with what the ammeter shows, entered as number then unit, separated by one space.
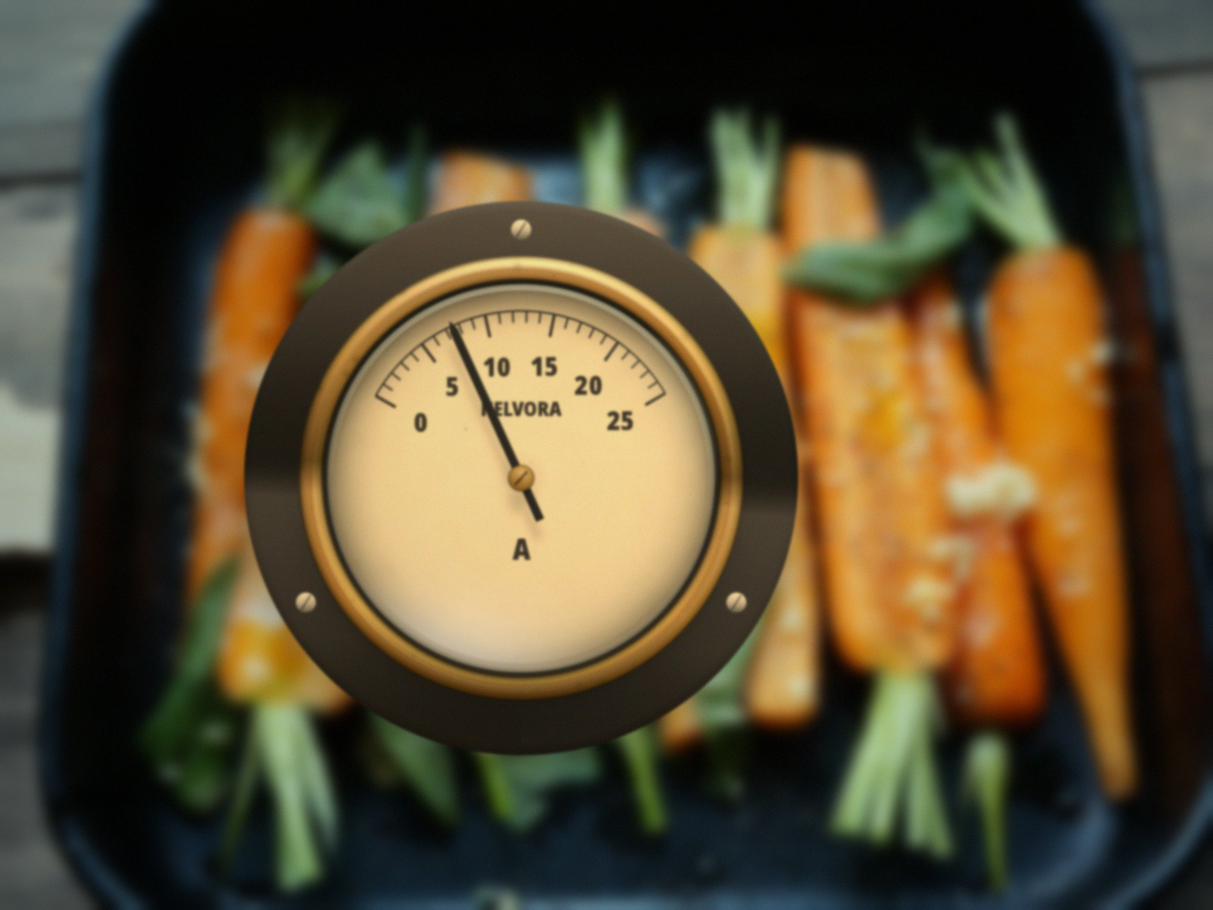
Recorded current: 7.5 A
